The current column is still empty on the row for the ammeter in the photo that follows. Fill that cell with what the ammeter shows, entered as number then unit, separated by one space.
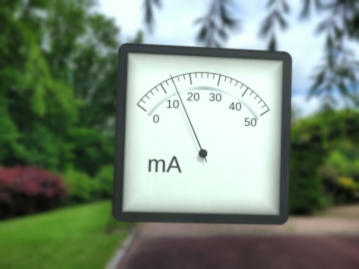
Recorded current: 14 mA
